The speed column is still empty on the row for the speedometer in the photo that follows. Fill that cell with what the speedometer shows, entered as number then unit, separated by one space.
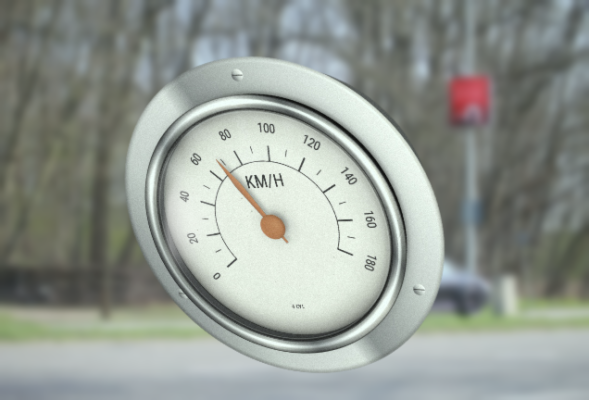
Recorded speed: 70 km/h
